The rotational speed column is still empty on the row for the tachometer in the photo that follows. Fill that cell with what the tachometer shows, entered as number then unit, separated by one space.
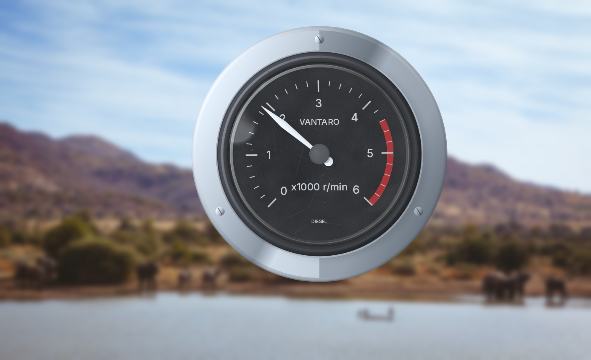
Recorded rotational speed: 1900 rpm
